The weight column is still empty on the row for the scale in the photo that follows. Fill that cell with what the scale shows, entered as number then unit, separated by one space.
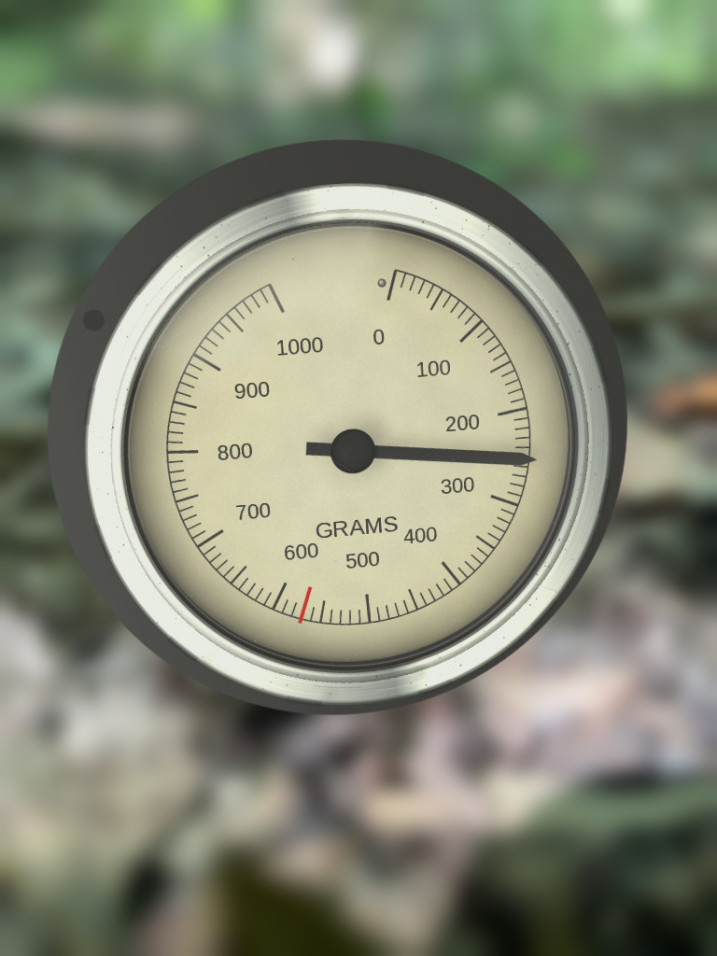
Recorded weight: 250 g
